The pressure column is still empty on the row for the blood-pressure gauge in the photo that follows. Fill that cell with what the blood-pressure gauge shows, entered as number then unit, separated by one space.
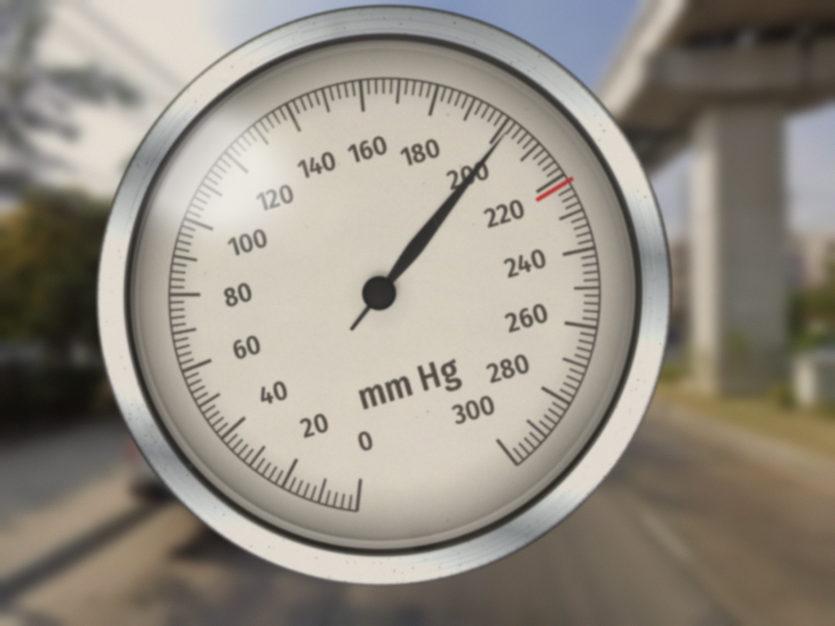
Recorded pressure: 202 mmHg
